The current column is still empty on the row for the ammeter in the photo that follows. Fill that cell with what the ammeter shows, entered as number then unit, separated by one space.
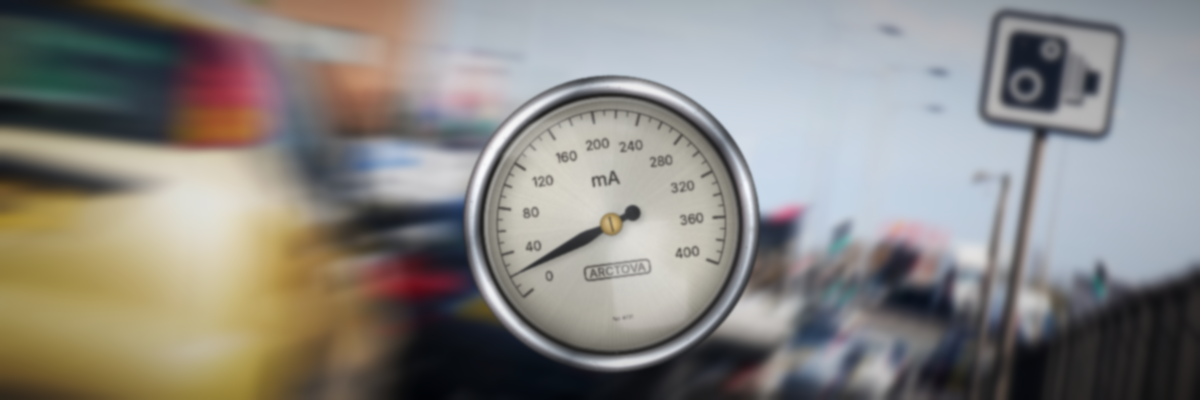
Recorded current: 20 mA
